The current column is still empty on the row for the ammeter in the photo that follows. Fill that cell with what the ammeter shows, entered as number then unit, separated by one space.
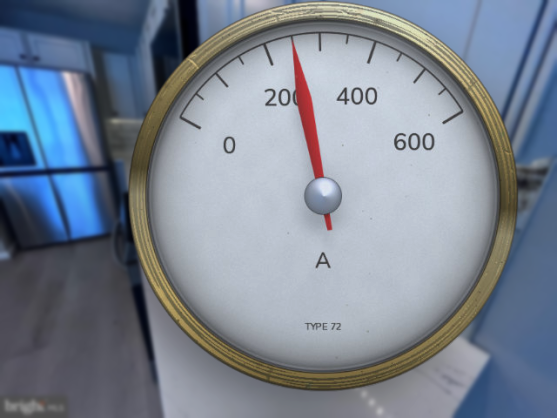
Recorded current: 250 A
